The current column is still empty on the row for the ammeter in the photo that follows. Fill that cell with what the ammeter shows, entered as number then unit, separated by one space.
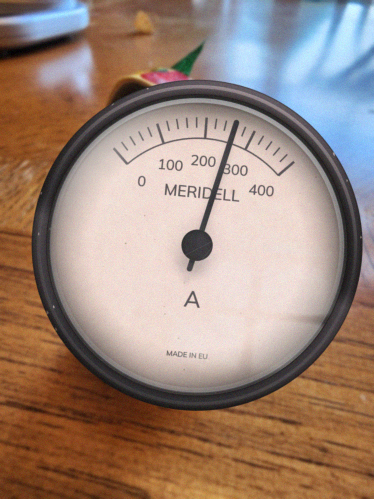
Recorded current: 260 A
